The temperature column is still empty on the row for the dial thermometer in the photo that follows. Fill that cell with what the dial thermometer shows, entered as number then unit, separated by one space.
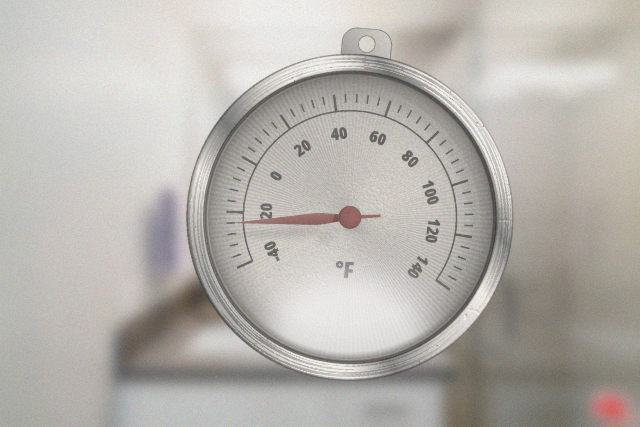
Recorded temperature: -24 °F
